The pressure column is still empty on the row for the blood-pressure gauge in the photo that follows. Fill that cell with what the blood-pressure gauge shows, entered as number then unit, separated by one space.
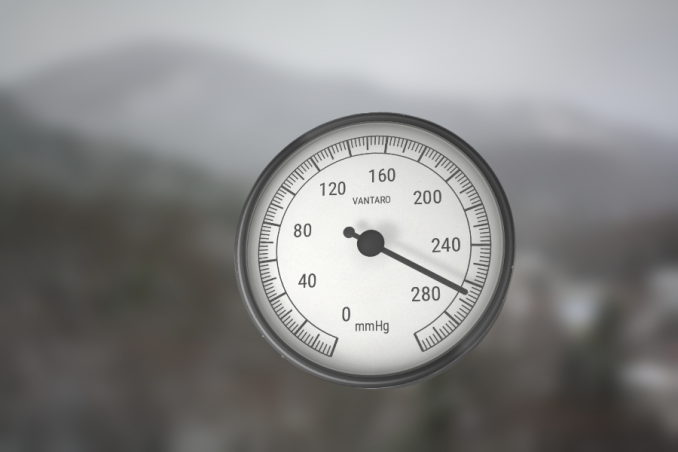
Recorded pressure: 266 mmHg
